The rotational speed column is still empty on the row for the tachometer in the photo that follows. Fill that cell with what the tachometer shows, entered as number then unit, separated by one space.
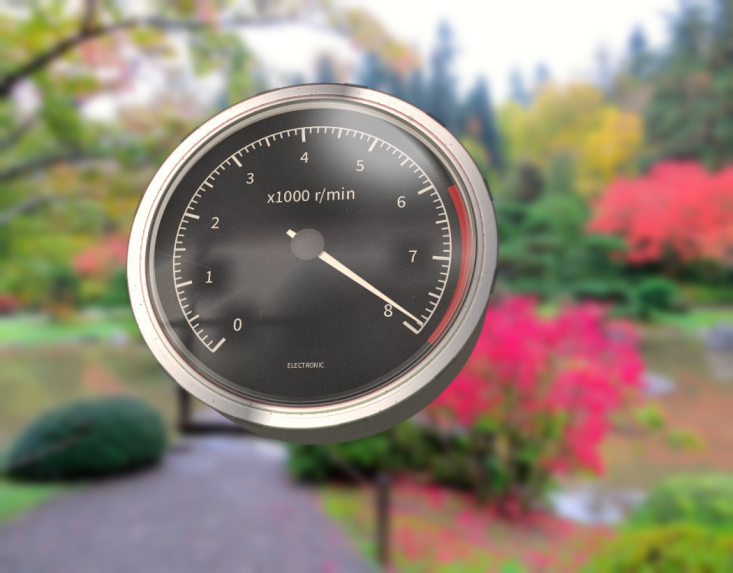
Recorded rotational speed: 7900 rpm
